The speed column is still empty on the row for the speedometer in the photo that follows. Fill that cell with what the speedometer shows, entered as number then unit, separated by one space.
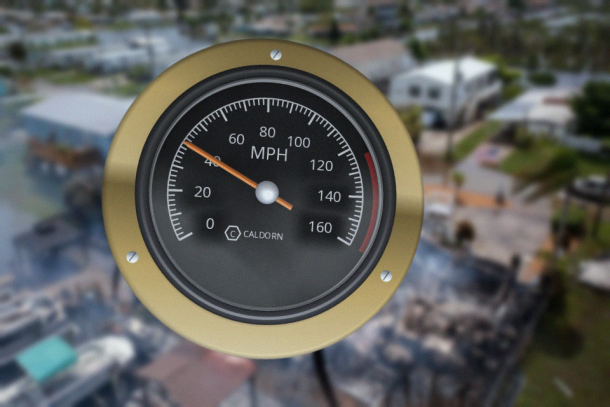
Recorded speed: 40 mph
